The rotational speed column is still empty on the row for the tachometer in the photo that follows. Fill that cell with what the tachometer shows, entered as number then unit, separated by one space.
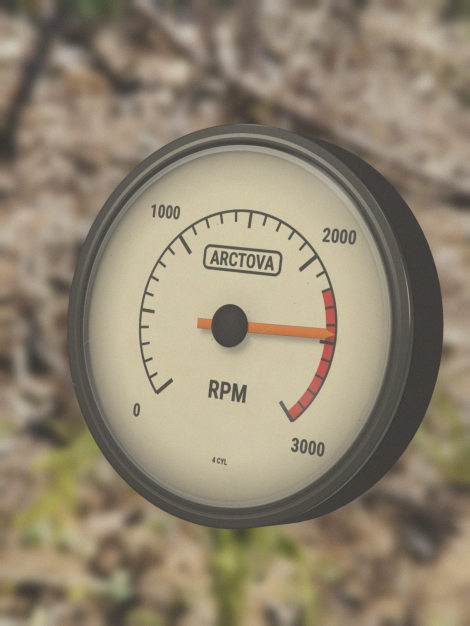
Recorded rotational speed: 2450 rpm
